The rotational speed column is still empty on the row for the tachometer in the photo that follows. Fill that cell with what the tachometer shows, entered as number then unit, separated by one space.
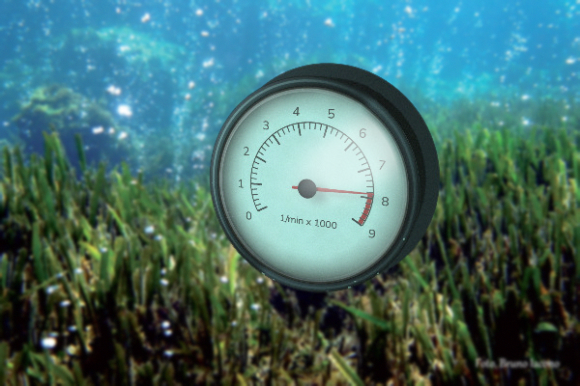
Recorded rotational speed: 7800 rpm
